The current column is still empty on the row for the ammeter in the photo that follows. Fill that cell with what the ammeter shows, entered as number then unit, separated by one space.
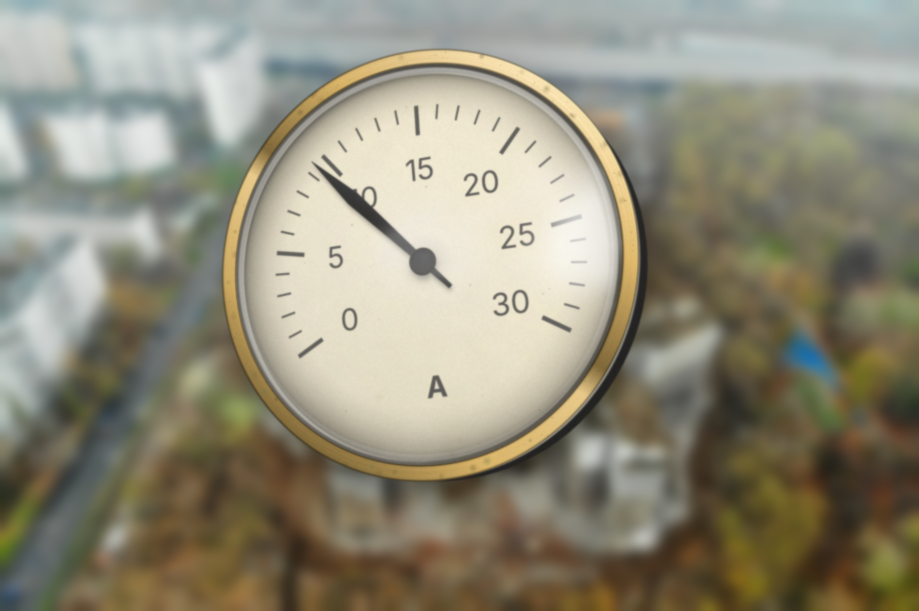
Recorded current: 9.5 A
